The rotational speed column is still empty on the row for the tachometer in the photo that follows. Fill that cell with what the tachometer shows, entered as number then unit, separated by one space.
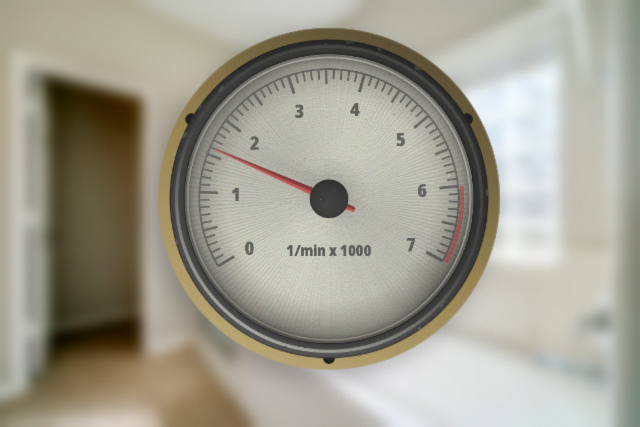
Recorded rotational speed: 1600 rpm
